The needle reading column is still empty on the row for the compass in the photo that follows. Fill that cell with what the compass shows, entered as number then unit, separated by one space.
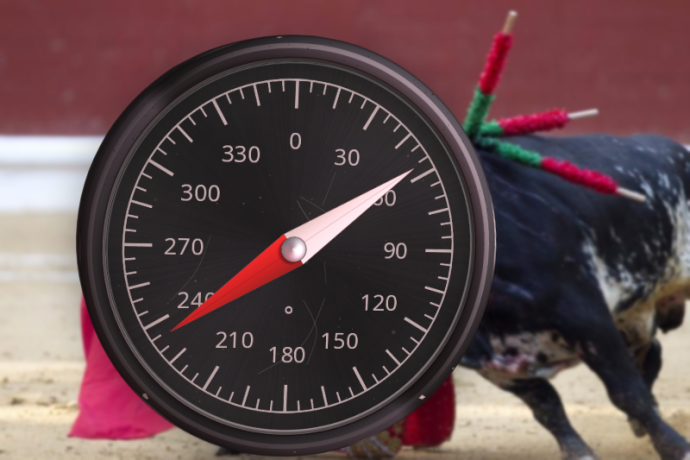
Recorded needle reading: 235 °
